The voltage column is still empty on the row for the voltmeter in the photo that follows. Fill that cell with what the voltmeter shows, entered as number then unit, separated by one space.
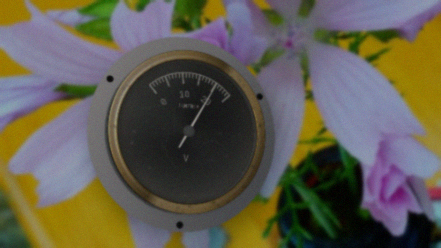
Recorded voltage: 20 V
